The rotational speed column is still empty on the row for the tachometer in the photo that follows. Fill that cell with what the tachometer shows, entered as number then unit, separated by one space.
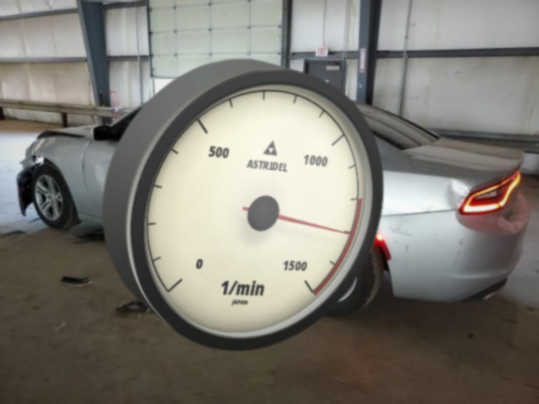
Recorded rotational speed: 1300 rpm
